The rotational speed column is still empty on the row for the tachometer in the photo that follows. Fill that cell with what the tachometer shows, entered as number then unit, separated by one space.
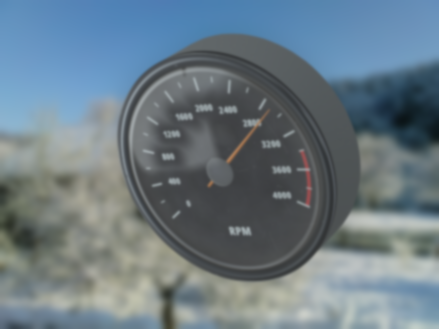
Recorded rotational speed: 2900 rpm
